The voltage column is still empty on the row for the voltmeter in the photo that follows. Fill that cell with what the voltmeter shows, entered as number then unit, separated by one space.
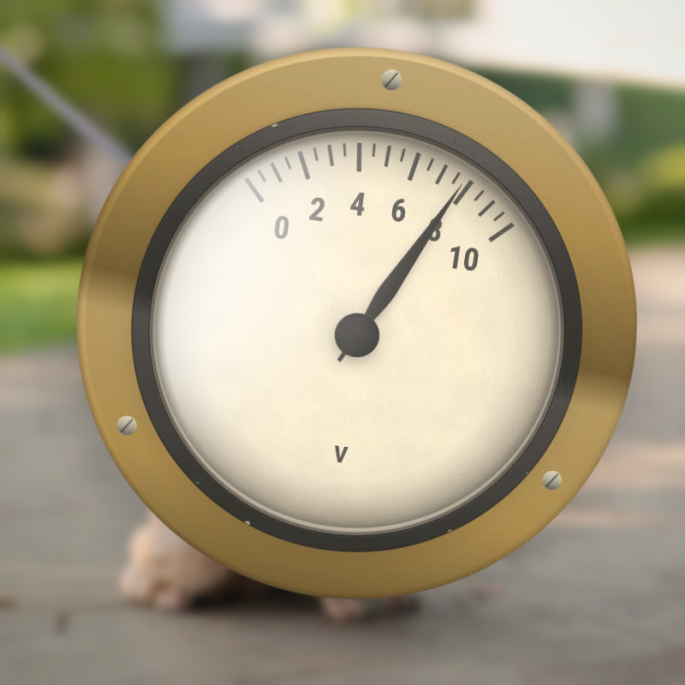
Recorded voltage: 7.75 V
